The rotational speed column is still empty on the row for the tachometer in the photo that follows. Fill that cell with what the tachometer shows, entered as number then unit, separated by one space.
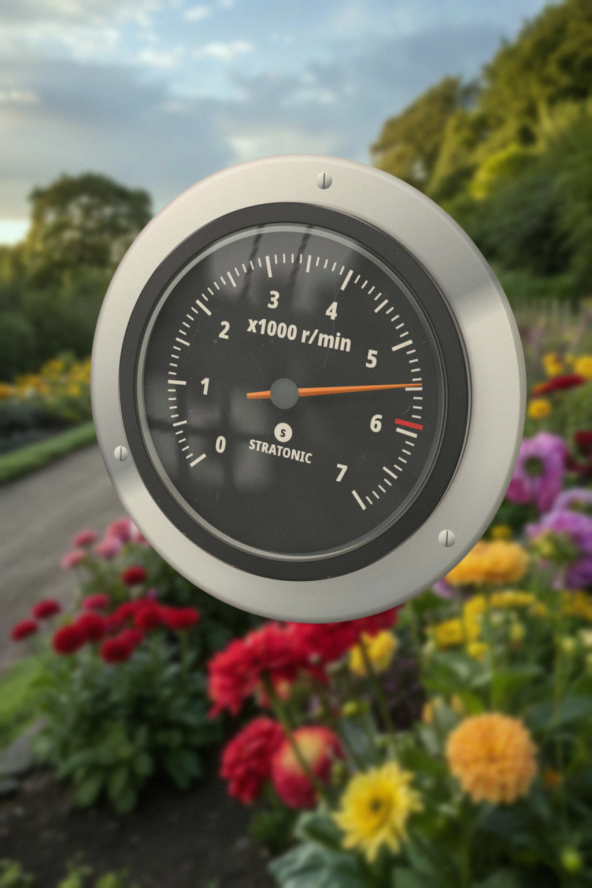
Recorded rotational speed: 5450 rpm
